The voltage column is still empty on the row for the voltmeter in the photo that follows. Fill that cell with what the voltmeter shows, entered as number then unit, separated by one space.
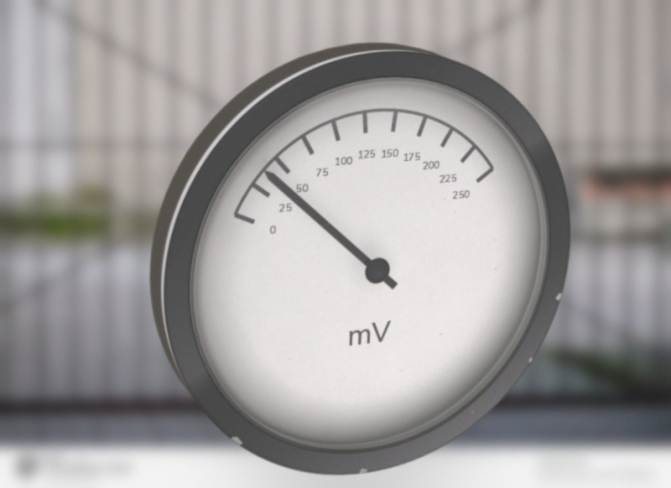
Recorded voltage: 37.5 mV
